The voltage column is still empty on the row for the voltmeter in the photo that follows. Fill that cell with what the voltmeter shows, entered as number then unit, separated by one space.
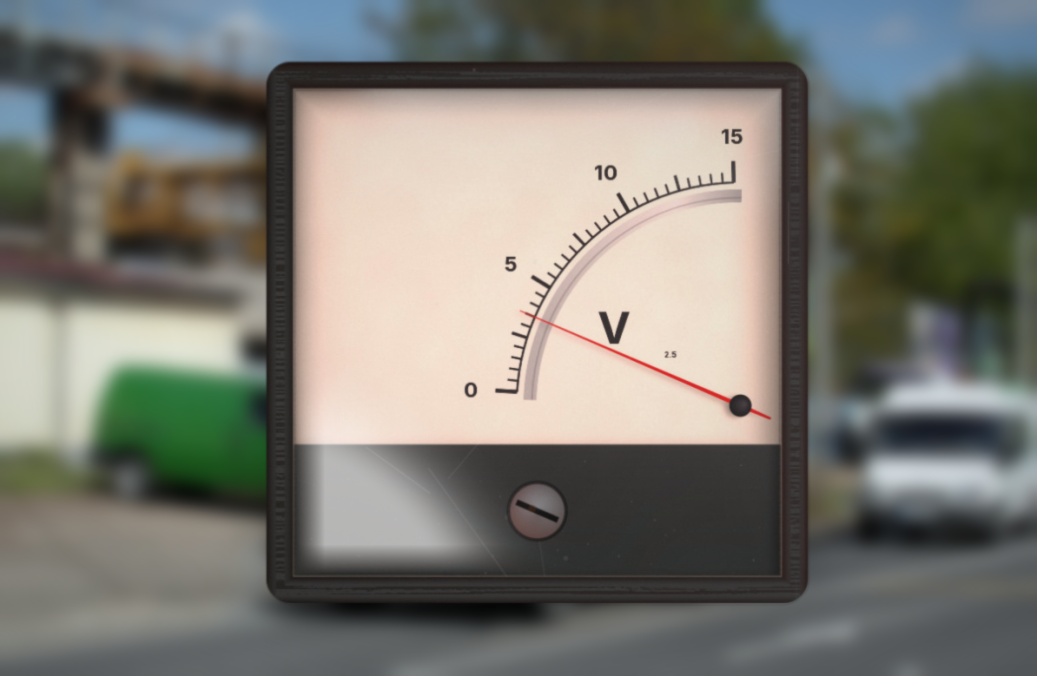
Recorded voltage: 3.5 V
